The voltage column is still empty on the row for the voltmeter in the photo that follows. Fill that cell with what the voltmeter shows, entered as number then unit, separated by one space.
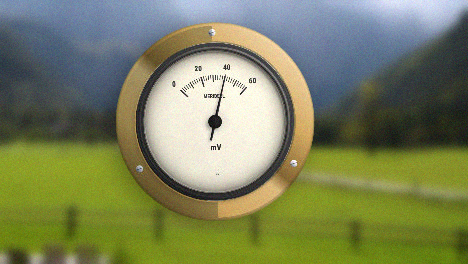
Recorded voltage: 40 mV
